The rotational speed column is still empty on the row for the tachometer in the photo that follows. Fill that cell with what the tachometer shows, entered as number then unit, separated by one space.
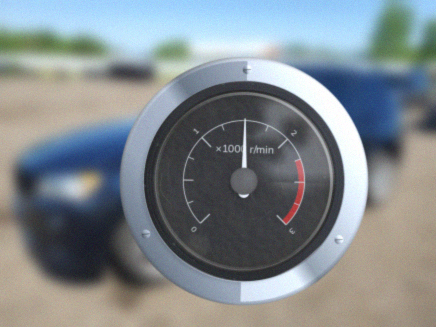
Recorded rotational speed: 1500 rpm
